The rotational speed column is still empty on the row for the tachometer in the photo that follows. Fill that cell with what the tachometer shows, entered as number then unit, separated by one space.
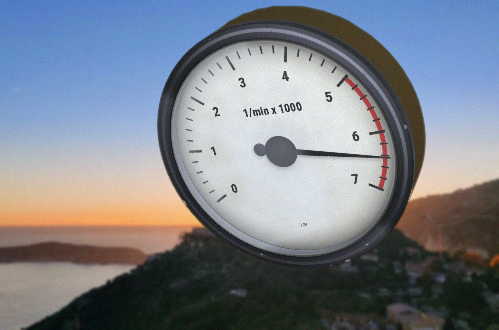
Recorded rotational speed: 6400 rpm
